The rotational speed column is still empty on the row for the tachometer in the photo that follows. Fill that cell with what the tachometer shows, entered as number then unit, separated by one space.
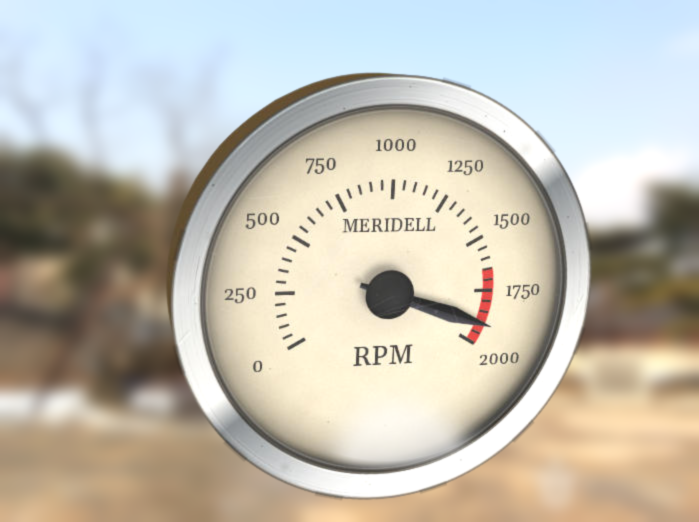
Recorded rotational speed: 1900 rpm
